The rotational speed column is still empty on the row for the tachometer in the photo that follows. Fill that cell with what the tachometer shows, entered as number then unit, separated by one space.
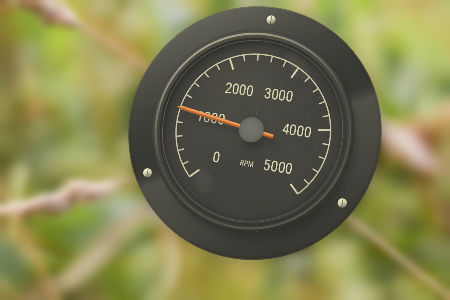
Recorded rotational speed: 1000 rpm
